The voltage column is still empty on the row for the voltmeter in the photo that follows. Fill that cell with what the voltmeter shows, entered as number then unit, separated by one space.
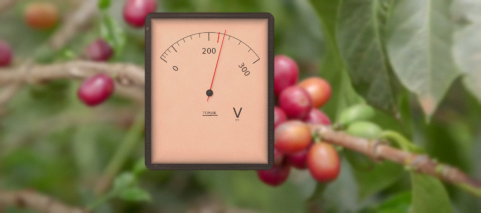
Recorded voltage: 230 V
